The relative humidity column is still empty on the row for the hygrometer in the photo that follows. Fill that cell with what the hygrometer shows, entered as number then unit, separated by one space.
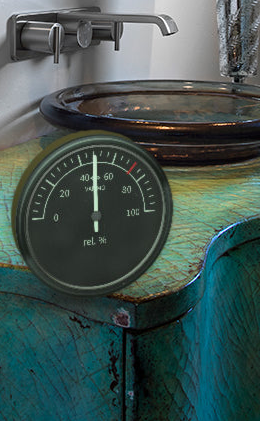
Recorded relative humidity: 48 %
